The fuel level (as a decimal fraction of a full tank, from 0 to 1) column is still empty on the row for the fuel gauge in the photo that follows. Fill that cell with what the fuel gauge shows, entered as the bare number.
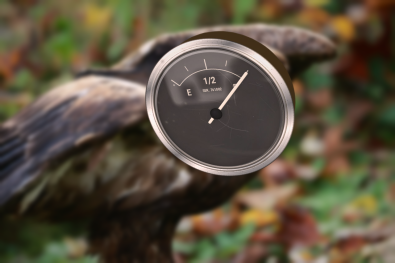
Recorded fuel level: 1
